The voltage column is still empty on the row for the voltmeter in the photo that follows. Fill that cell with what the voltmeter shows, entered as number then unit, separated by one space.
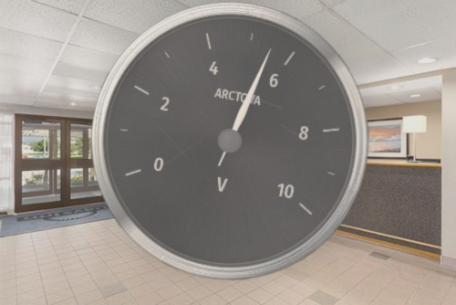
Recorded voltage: 5.5 V
